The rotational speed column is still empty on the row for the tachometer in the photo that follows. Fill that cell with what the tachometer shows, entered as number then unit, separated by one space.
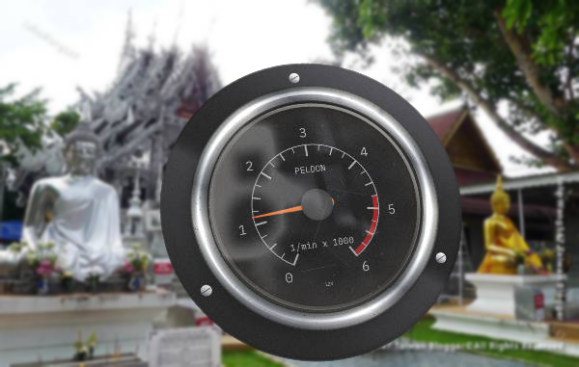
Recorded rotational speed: 1125 rpm
